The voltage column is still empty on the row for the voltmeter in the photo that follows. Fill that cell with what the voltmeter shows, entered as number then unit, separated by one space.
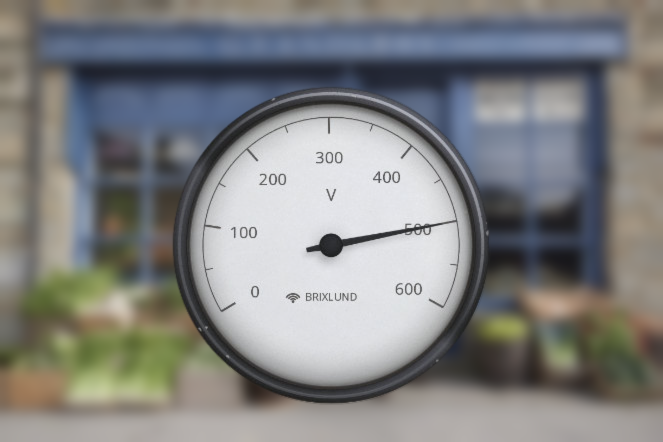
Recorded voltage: 500 V
